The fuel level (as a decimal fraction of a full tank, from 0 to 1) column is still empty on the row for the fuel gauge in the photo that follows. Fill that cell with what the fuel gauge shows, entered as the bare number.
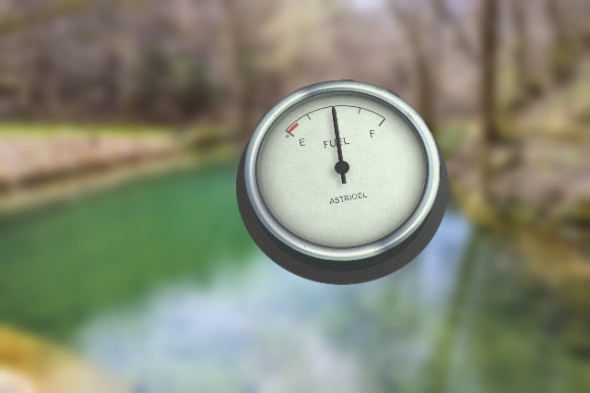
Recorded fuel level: 0.5
